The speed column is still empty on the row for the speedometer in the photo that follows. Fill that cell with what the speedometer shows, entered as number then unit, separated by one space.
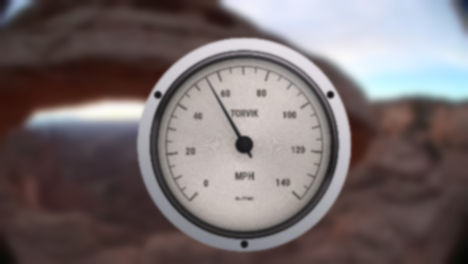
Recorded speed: 55 mph
